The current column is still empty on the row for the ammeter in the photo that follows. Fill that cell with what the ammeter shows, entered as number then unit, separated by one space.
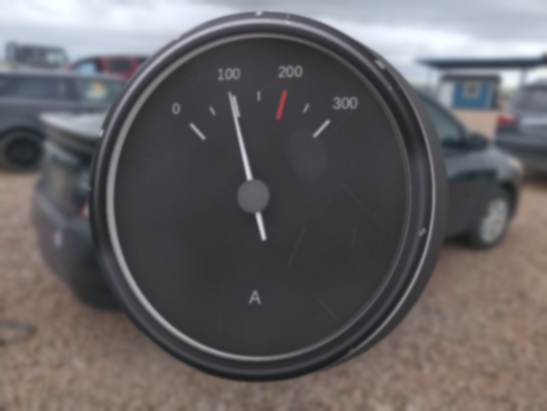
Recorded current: 100 A
